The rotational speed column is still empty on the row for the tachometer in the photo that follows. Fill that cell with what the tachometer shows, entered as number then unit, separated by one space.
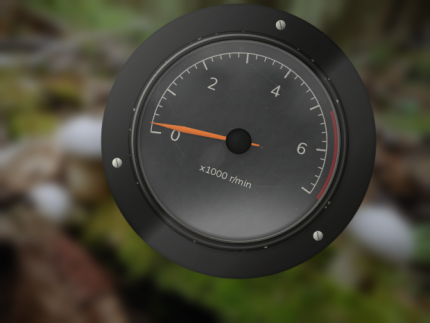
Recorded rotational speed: 200 rpm
